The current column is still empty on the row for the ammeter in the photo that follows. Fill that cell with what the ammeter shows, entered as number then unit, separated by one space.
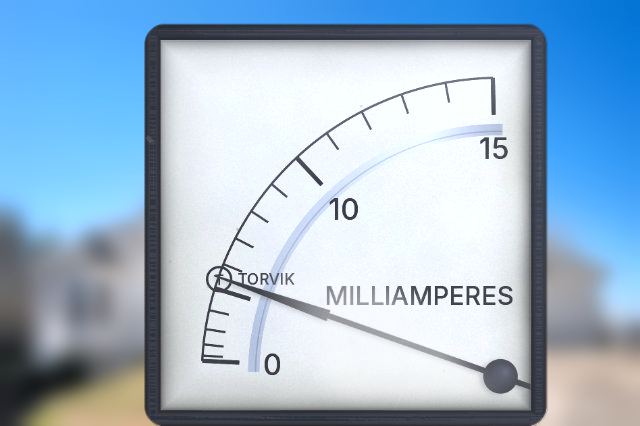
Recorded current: 5.5 mA
